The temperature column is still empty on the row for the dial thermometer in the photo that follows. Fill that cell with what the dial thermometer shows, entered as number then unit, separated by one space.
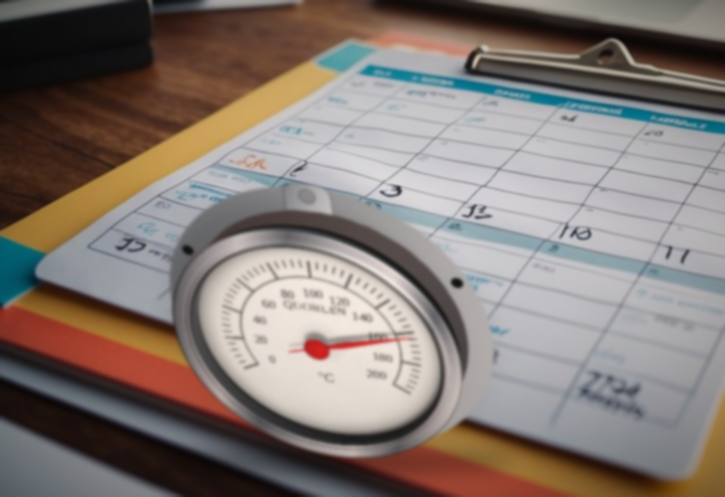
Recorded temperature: 160 °C
